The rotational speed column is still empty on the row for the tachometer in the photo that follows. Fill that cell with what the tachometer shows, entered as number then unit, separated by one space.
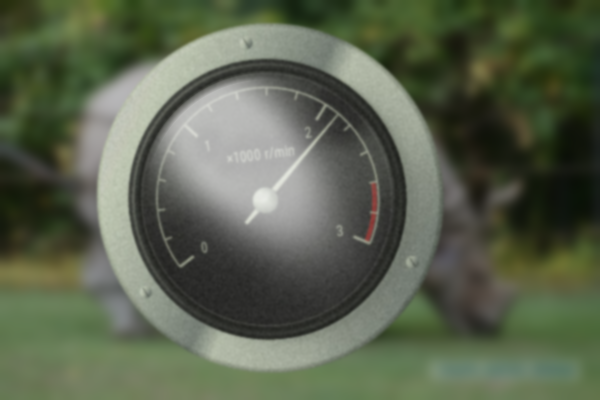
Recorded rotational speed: 2100 rpm
